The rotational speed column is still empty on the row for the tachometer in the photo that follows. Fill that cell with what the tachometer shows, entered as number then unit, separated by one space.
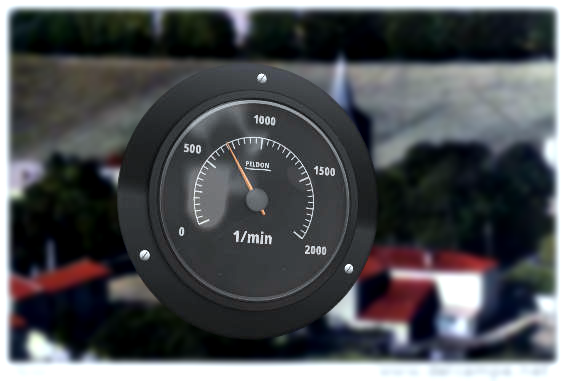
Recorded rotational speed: 700 rpm
